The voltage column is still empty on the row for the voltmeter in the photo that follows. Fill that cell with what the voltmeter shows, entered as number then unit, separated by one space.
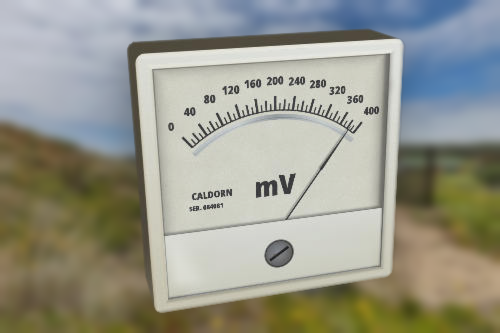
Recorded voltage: 380 mV
